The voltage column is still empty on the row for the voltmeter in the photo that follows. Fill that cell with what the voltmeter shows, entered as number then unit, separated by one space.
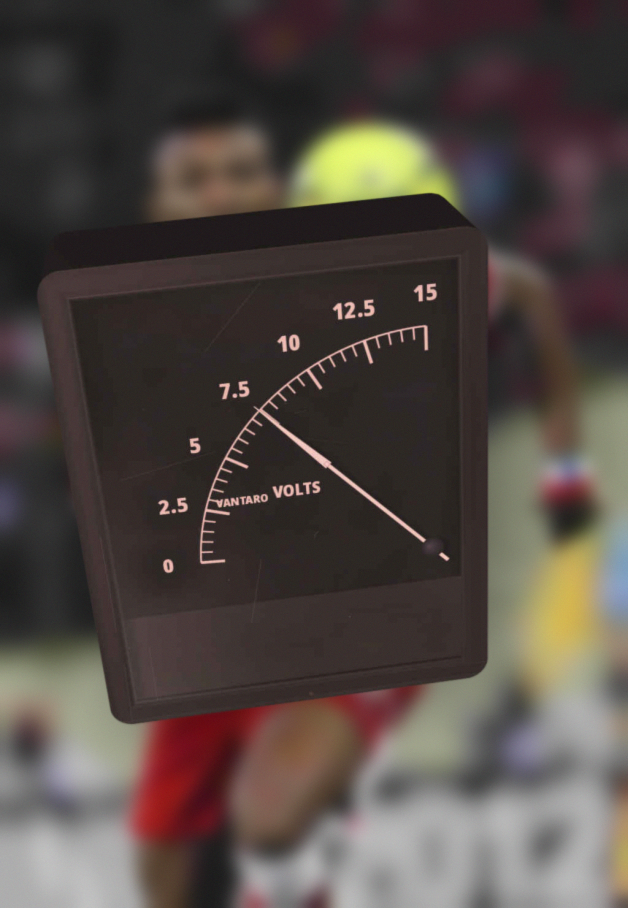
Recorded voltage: 7.5 V
